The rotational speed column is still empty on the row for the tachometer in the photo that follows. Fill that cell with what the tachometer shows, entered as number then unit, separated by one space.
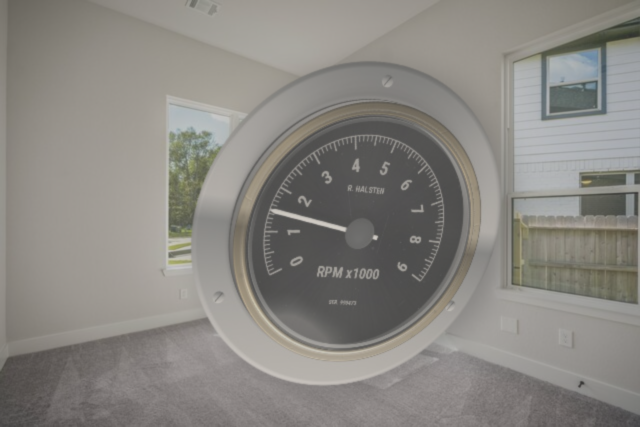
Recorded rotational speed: 1500 rpm
